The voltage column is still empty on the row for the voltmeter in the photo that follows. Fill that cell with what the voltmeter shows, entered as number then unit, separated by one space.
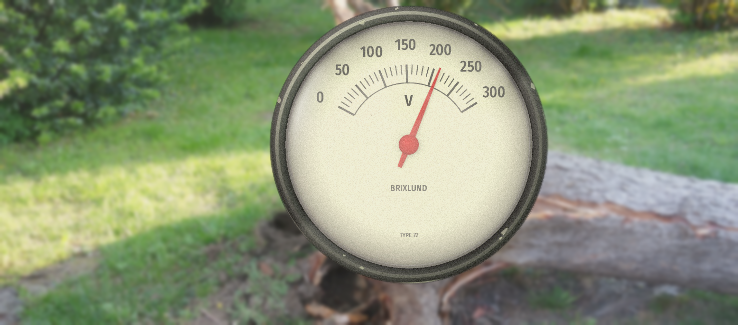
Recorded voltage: 210 V
